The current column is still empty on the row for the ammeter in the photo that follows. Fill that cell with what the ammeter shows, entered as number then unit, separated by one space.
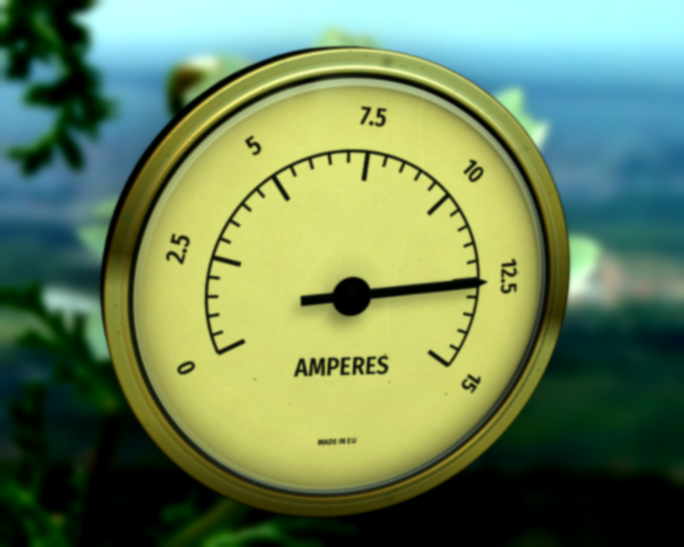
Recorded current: 12.5 A
